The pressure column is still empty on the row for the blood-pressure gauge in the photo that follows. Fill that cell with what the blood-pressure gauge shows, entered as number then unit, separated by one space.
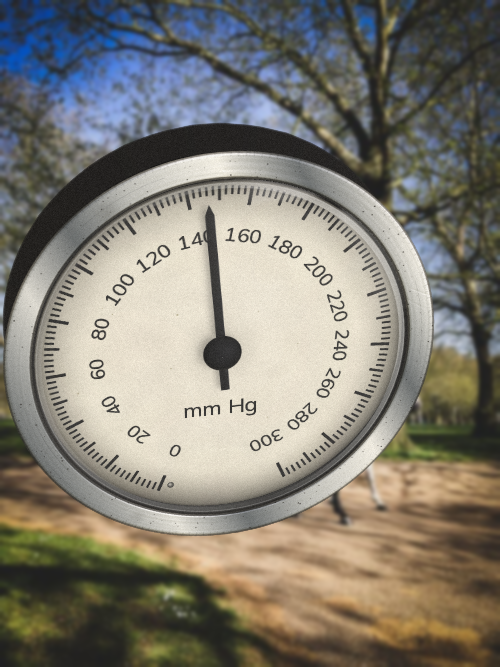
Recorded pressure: 146 mmHg
